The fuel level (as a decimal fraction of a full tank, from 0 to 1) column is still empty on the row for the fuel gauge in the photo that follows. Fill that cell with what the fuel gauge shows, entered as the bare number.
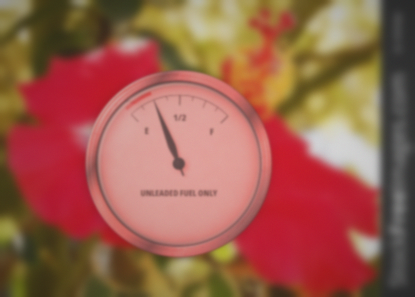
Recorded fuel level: 0.25
